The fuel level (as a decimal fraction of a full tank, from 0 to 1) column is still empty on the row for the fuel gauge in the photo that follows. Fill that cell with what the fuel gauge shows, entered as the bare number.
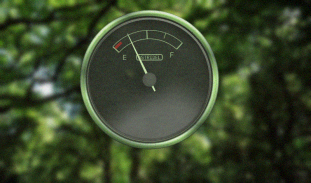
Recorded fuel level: 0.25
